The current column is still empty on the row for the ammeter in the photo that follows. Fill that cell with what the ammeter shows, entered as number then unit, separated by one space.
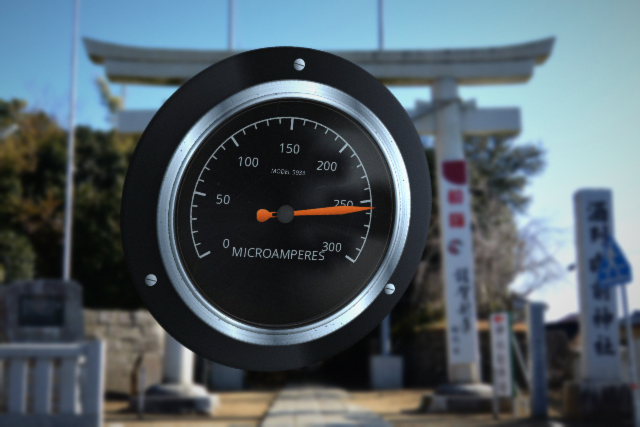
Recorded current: 255 µA
